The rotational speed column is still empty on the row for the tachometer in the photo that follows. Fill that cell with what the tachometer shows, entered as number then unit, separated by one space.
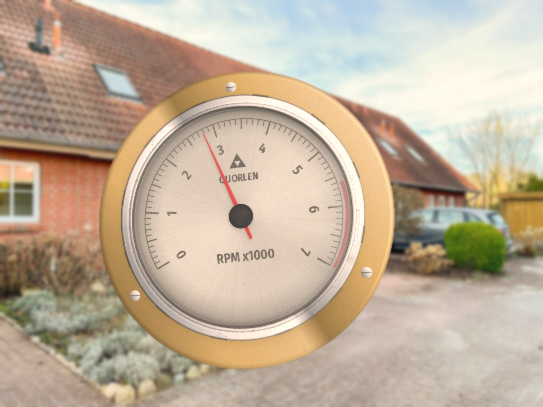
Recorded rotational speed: 2800 rpm
